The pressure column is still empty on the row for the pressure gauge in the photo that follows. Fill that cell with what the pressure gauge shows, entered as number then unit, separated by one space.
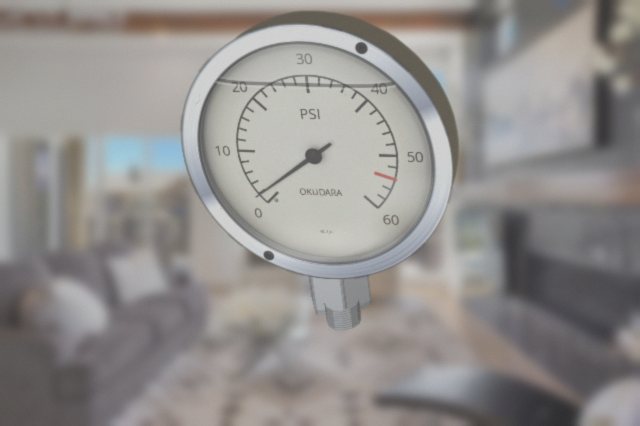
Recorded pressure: 2 psi
